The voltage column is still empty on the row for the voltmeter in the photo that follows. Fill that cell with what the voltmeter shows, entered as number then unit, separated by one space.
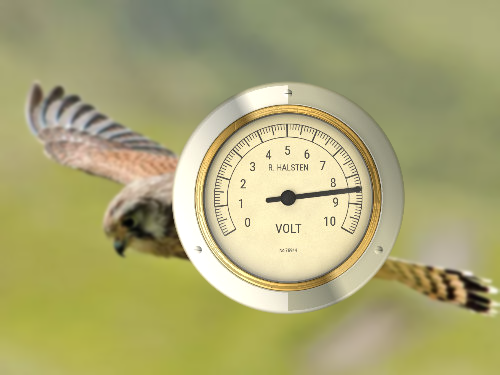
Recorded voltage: 8.5 V
